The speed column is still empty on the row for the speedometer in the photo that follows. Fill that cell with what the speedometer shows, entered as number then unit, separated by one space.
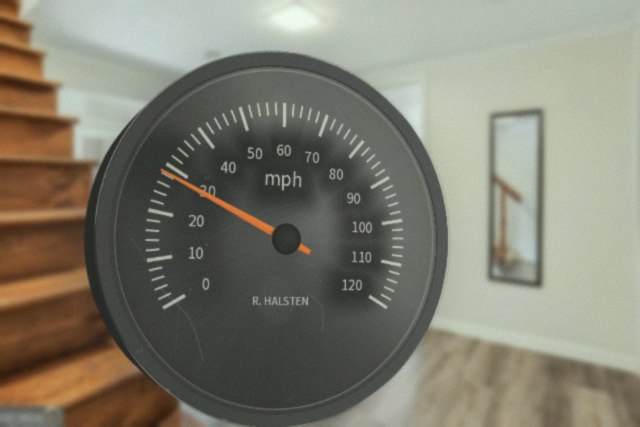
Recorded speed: 28 mph
